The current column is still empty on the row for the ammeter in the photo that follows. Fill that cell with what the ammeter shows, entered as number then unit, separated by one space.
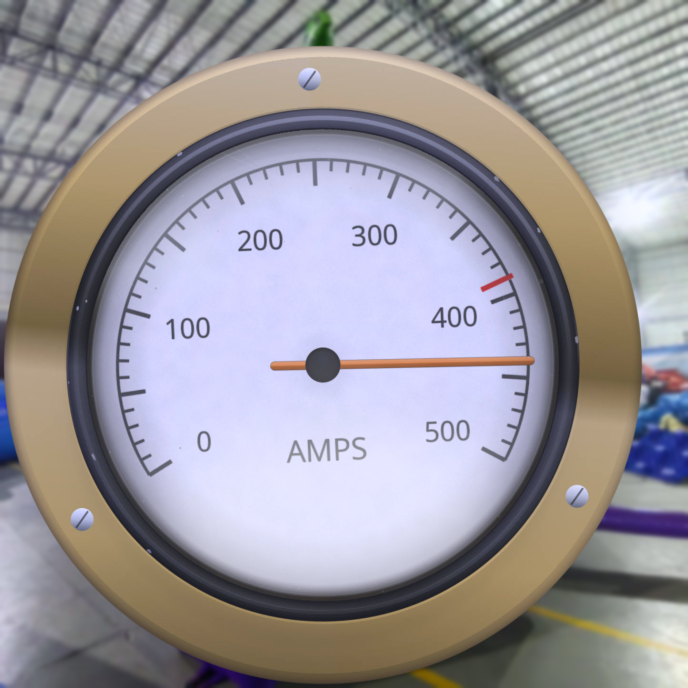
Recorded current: 440 A
